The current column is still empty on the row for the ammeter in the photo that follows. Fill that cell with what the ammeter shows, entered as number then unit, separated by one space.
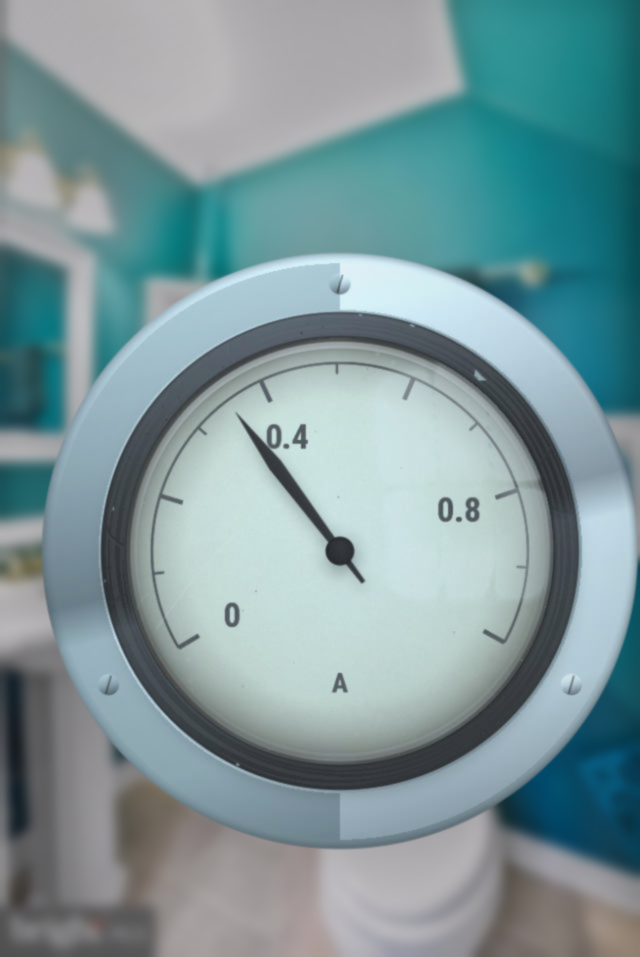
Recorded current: 0.35 A
